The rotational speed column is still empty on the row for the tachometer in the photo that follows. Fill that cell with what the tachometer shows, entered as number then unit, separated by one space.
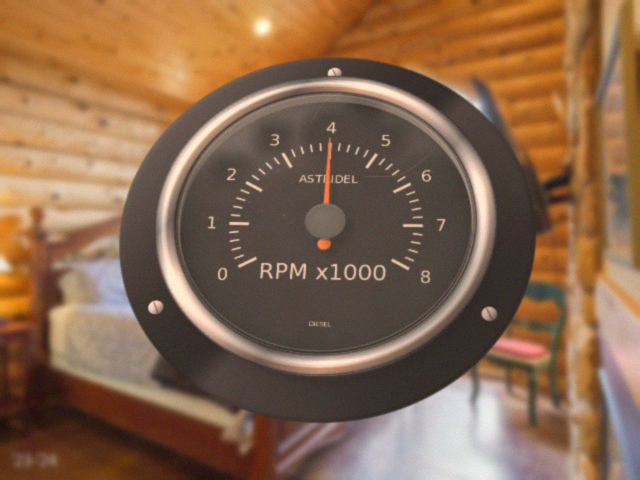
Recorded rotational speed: 4000 rpm
